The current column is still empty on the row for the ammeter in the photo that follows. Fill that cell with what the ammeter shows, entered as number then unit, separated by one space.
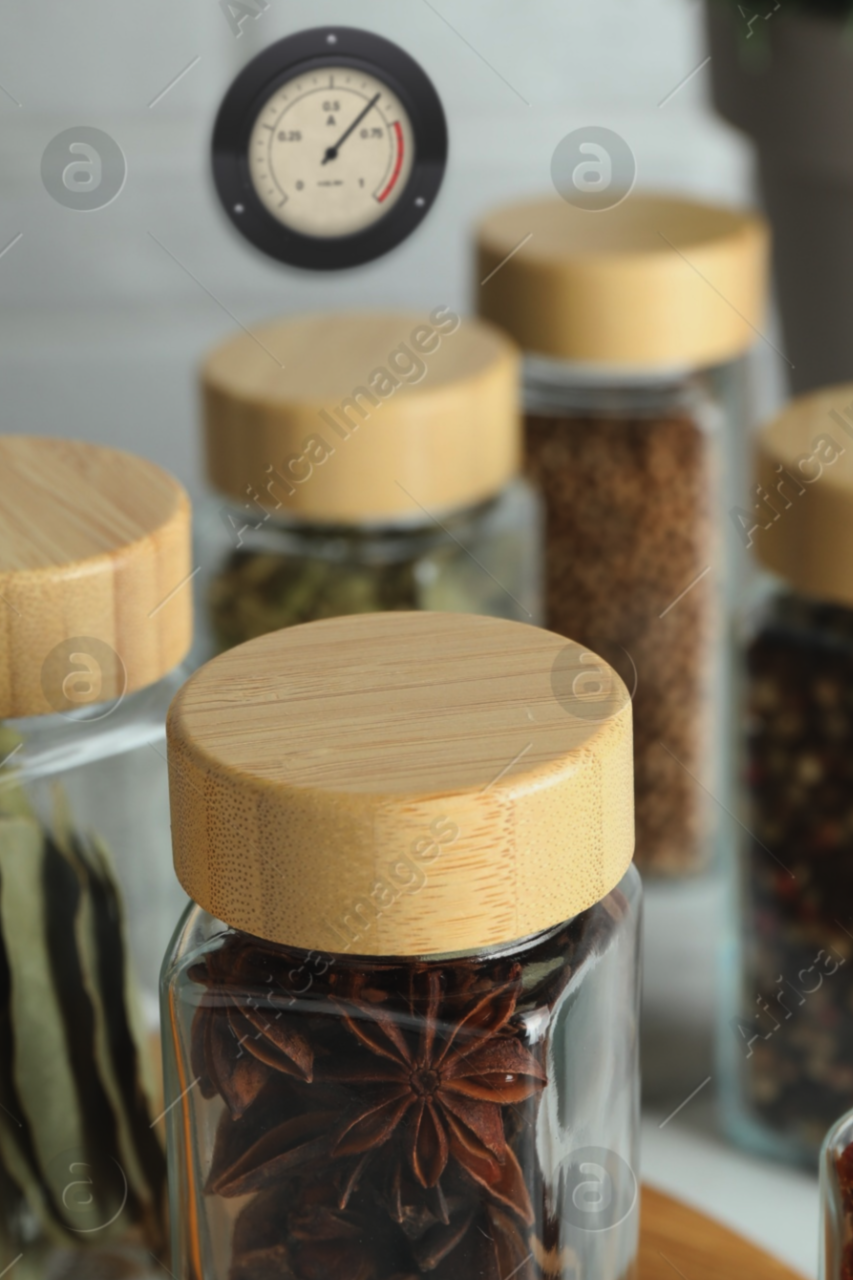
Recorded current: 0.65 A
